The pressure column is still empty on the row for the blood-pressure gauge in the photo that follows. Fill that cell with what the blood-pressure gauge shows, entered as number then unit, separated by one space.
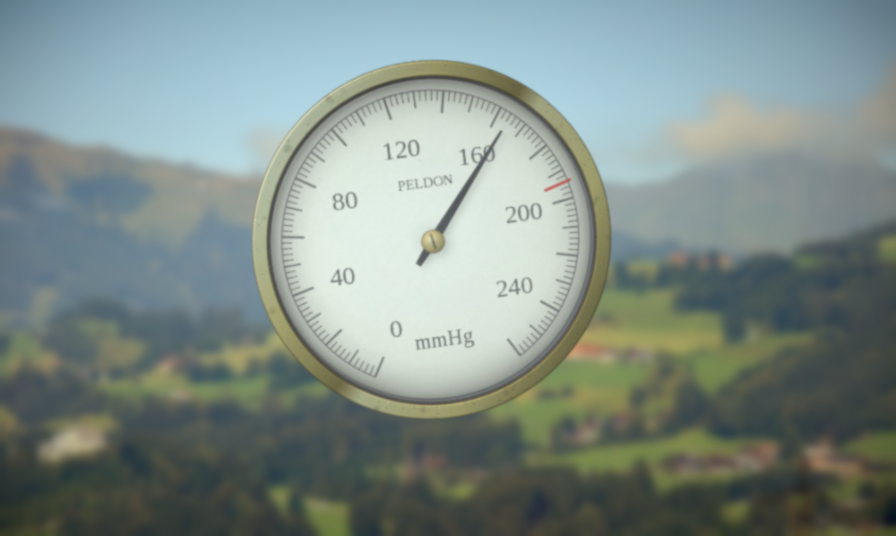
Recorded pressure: 164 mmHg
